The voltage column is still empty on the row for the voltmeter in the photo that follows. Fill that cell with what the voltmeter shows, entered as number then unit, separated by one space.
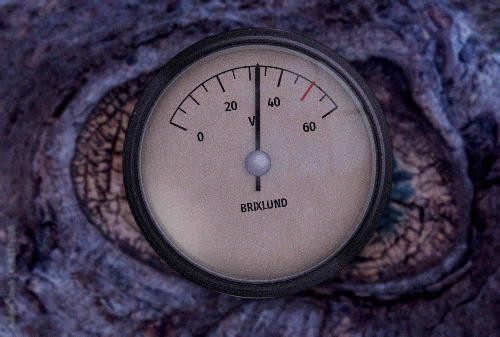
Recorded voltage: 32.5 V
